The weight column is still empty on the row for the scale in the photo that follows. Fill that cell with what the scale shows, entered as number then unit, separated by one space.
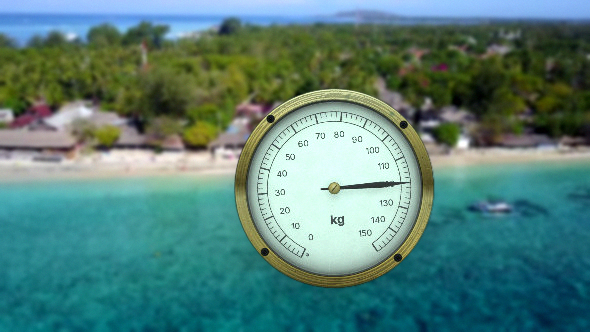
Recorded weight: 120 kg
